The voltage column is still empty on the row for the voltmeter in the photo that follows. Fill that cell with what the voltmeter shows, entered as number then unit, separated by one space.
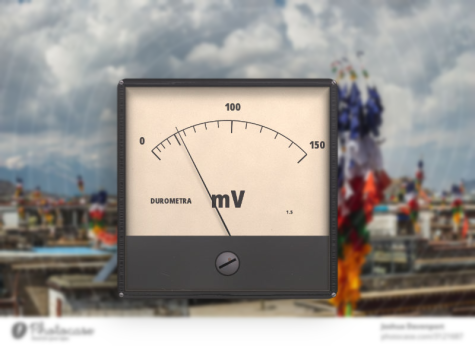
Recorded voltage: 55 mV
